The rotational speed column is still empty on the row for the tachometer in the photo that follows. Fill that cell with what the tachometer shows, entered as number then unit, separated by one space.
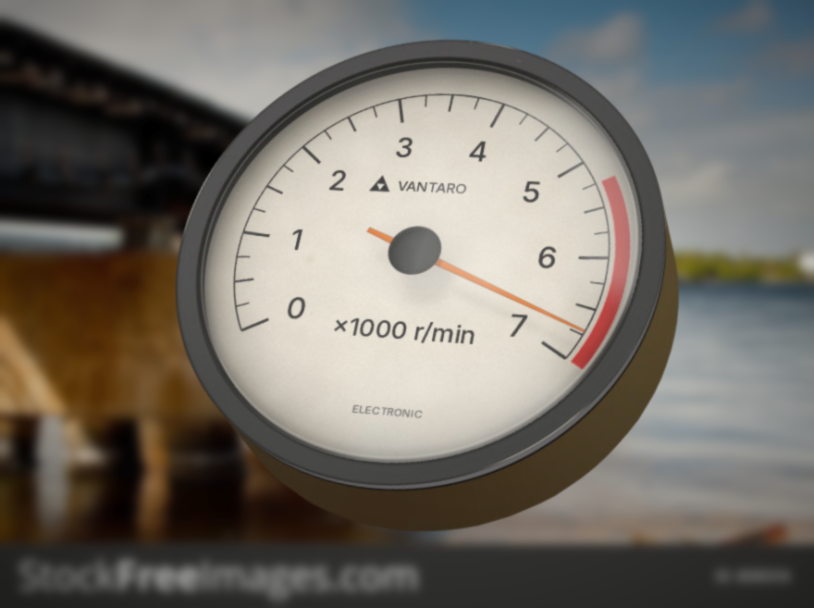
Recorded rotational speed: 6750 rpm
